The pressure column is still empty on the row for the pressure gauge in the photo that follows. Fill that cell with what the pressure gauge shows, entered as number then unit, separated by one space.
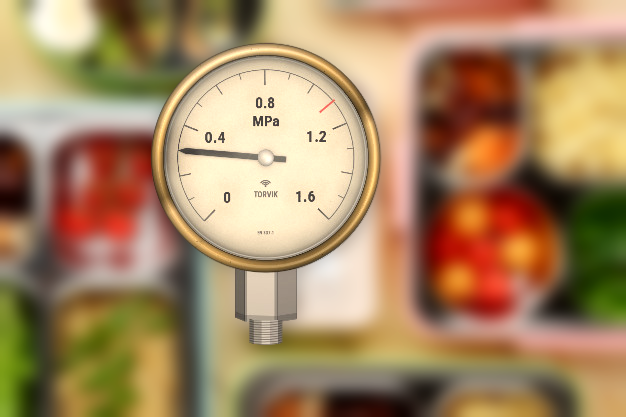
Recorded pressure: 0.3 MPa
